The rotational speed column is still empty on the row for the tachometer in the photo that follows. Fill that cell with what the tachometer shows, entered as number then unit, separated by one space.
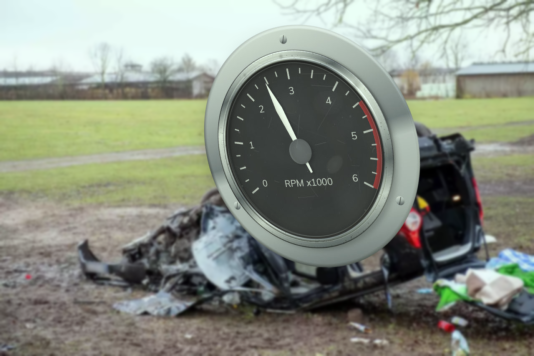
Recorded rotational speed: 2500 rpm
